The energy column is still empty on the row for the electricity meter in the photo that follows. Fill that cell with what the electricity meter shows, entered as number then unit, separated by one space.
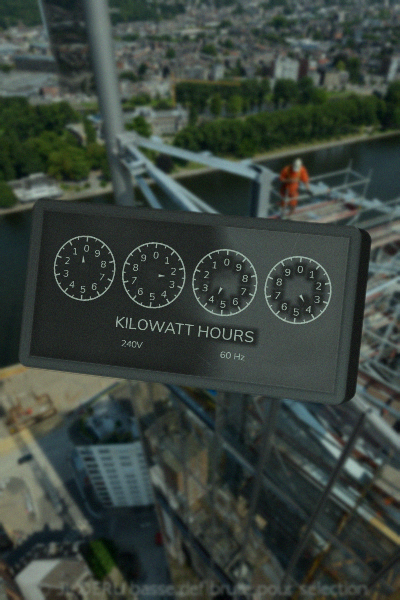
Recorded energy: 244 kWh
